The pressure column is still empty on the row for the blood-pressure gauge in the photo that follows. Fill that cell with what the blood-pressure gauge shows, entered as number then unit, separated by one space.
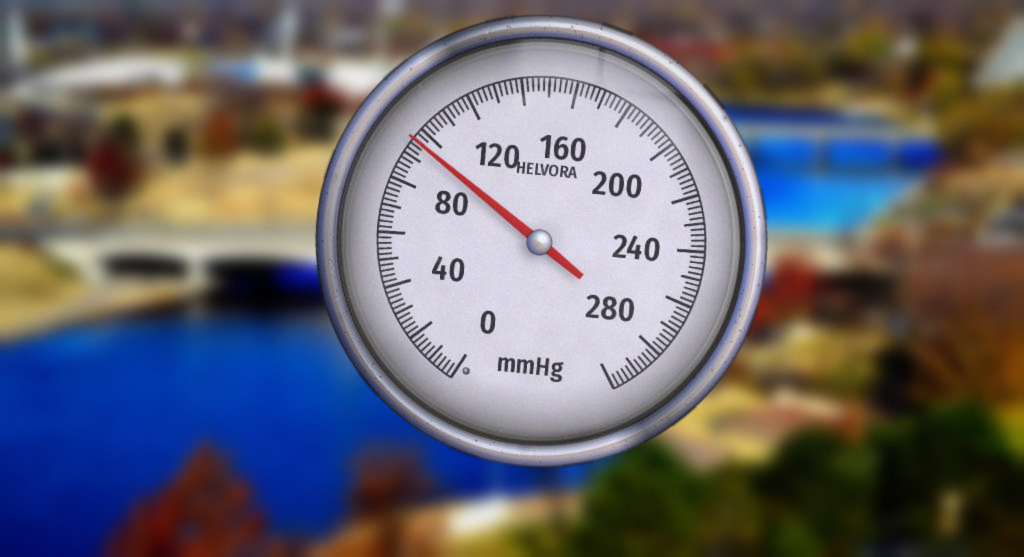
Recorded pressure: 96 mmHg
